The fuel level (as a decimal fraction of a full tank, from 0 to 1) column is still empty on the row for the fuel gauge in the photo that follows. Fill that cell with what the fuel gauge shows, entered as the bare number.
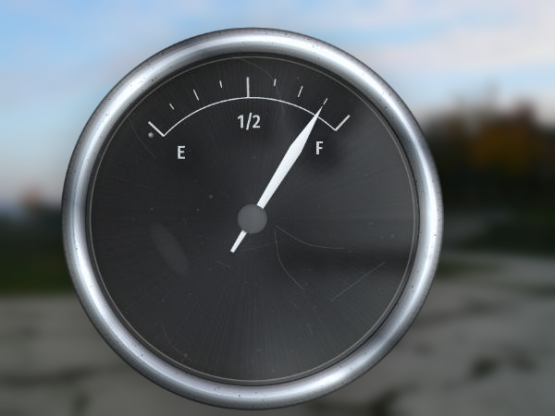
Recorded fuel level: 0.875
